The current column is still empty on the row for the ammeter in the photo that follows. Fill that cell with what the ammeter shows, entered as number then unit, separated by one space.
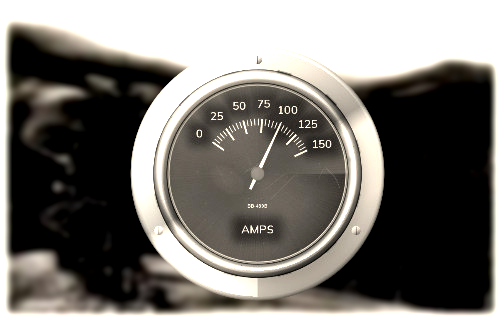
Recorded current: 100 A
